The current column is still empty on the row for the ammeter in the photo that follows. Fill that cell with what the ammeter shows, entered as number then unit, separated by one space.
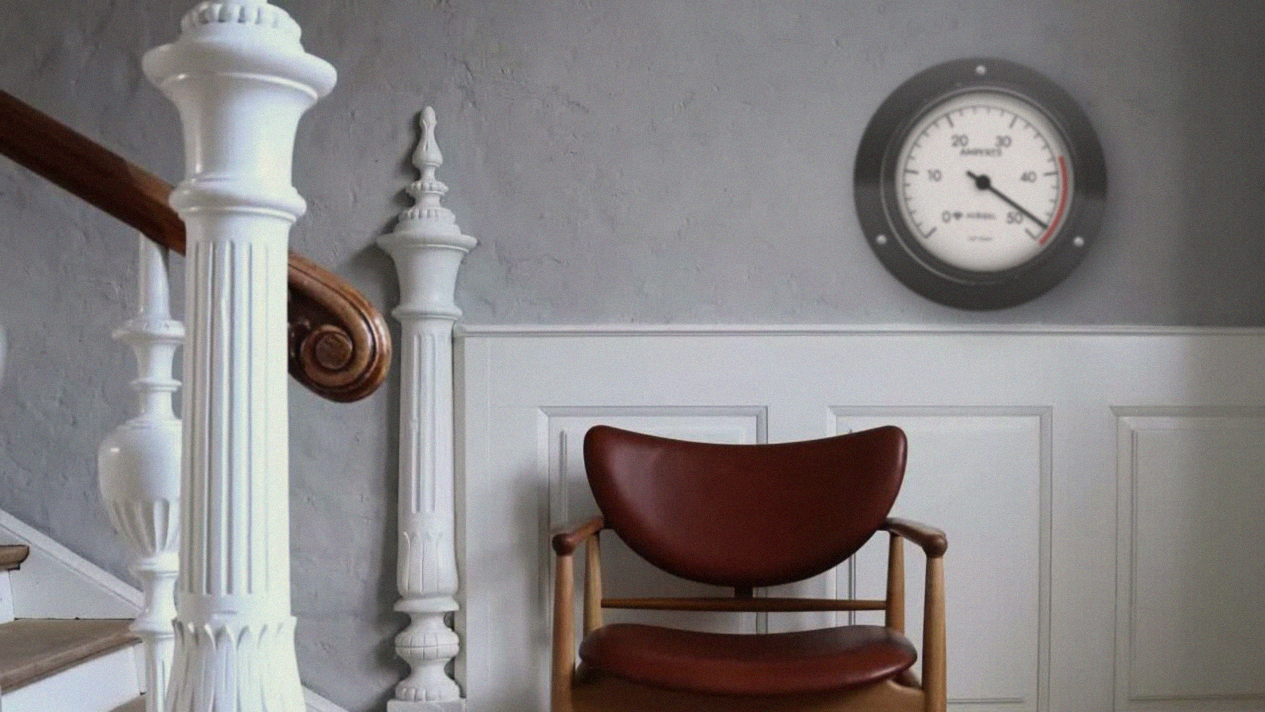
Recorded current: 48 A
